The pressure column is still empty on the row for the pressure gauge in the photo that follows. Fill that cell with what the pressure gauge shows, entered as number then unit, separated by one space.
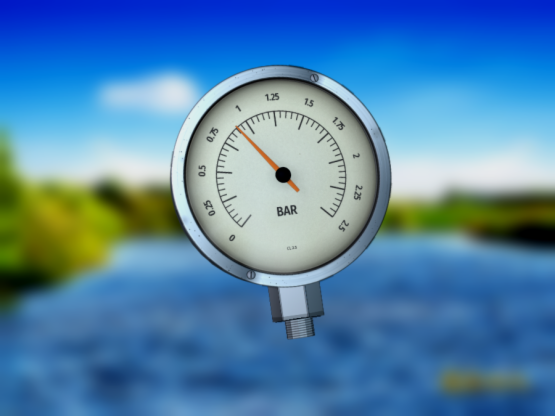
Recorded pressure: 0.9 bar
